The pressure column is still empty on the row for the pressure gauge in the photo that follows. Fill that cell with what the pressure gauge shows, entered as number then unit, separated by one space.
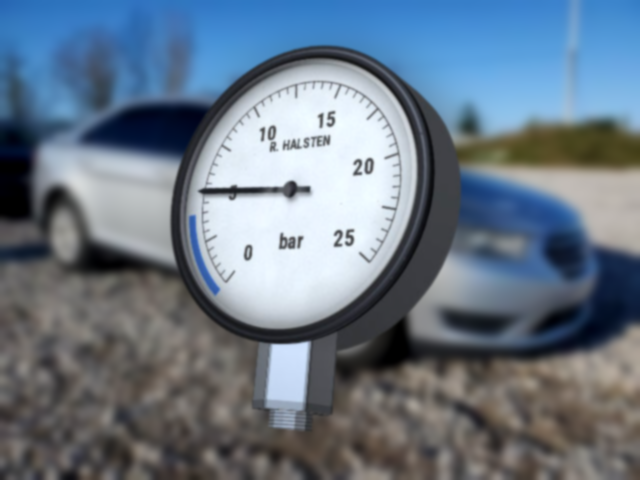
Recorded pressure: 5 bar
